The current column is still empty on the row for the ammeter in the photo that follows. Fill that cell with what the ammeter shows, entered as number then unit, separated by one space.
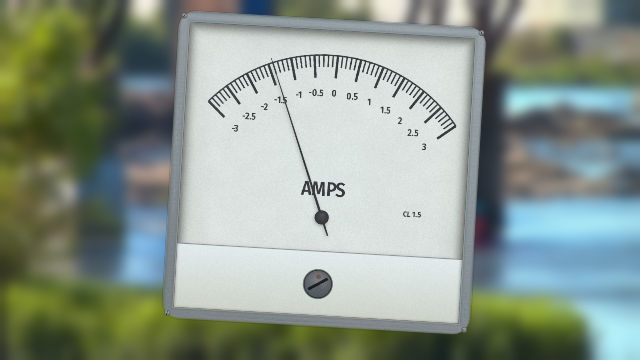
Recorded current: -1.4 A
